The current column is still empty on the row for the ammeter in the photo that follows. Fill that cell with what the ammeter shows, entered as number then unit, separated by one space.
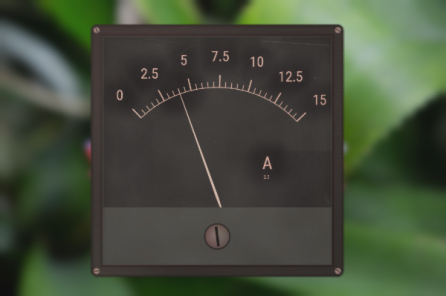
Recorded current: 4 A
